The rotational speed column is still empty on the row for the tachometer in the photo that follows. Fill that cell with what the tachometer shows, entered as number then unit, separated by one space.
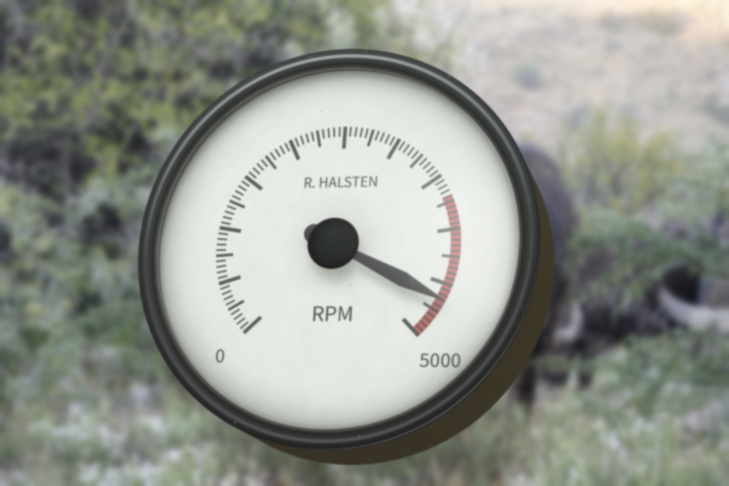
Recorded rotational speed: 4650 rpm
